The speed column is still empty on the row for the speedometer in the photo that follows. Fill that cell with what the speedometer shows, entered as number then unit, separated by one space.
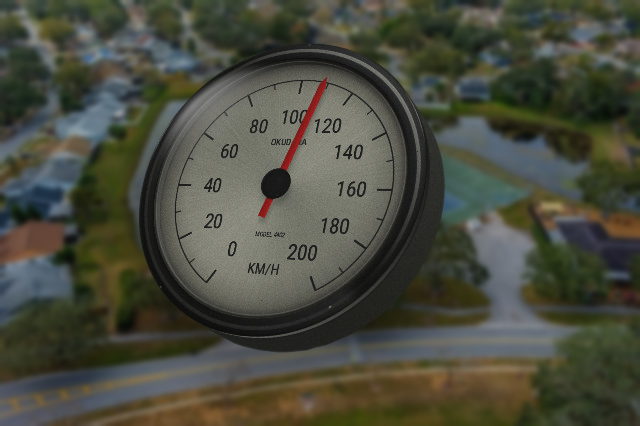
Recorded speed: 110 km/h
